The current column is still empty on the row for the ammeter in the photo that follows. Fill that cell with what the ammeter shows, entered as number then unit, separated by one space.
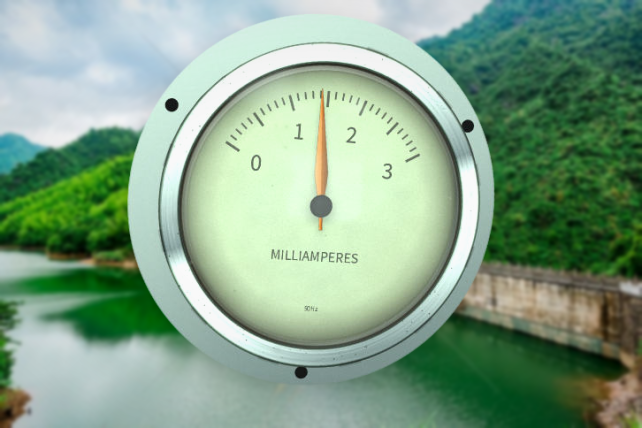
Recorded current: 1.4 mA
